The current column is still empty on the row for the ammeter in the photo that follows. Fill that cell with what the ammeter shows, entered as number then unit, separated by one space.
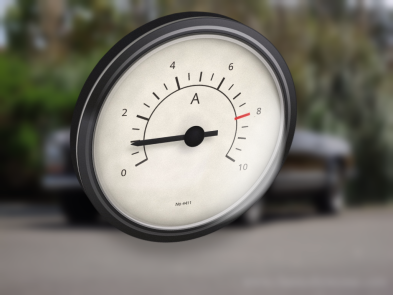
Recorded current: 1 A
